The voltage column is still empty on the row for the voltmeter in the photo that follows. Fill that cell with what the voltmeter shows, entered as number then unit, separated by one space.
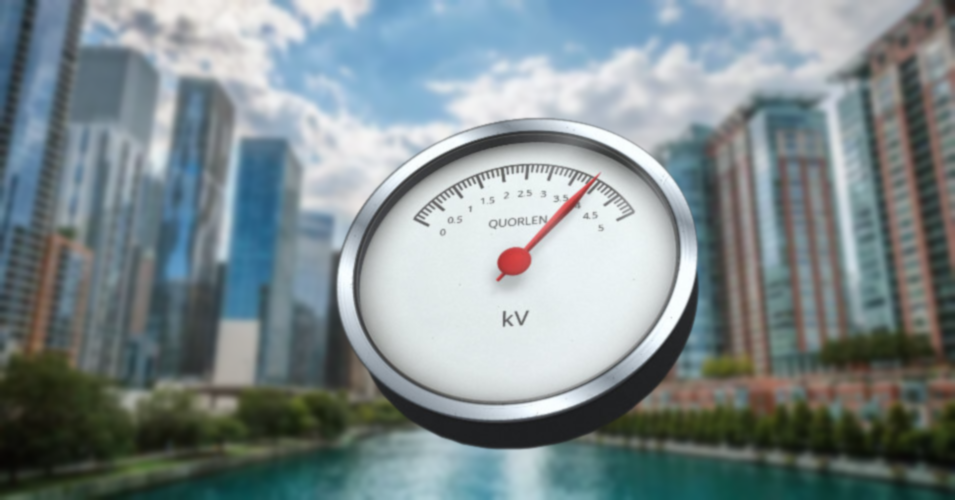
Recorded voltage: 4 kV
